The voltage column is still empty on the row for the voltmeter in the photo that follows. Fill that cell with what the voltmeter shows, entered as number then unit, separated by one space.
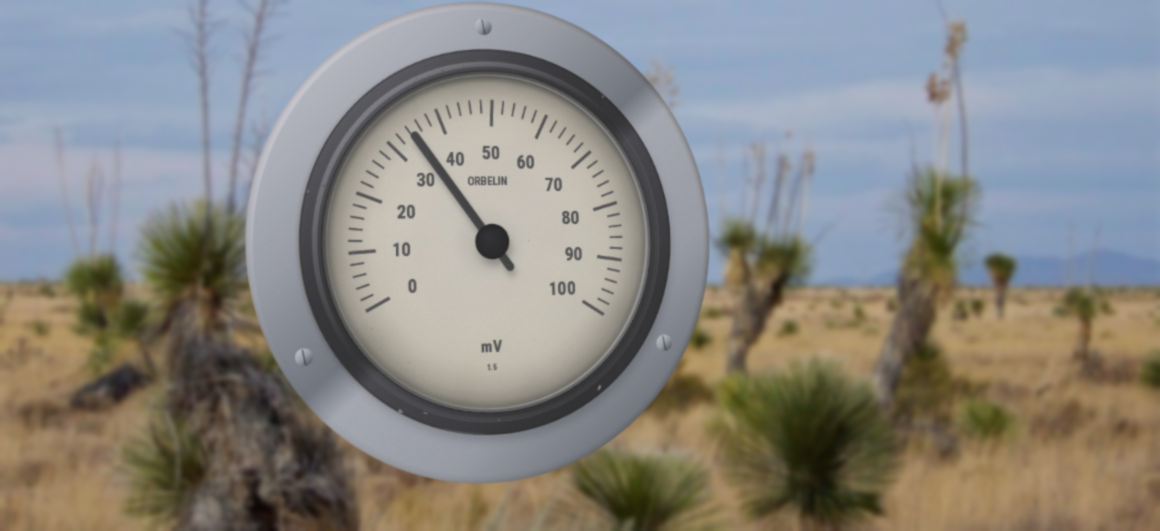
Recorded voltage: 34 mV
